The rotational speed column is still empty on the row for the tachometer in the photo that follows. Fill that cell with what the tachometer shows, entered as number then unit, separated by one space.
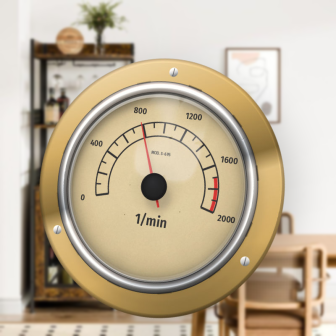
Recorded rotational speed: 800 rpm
